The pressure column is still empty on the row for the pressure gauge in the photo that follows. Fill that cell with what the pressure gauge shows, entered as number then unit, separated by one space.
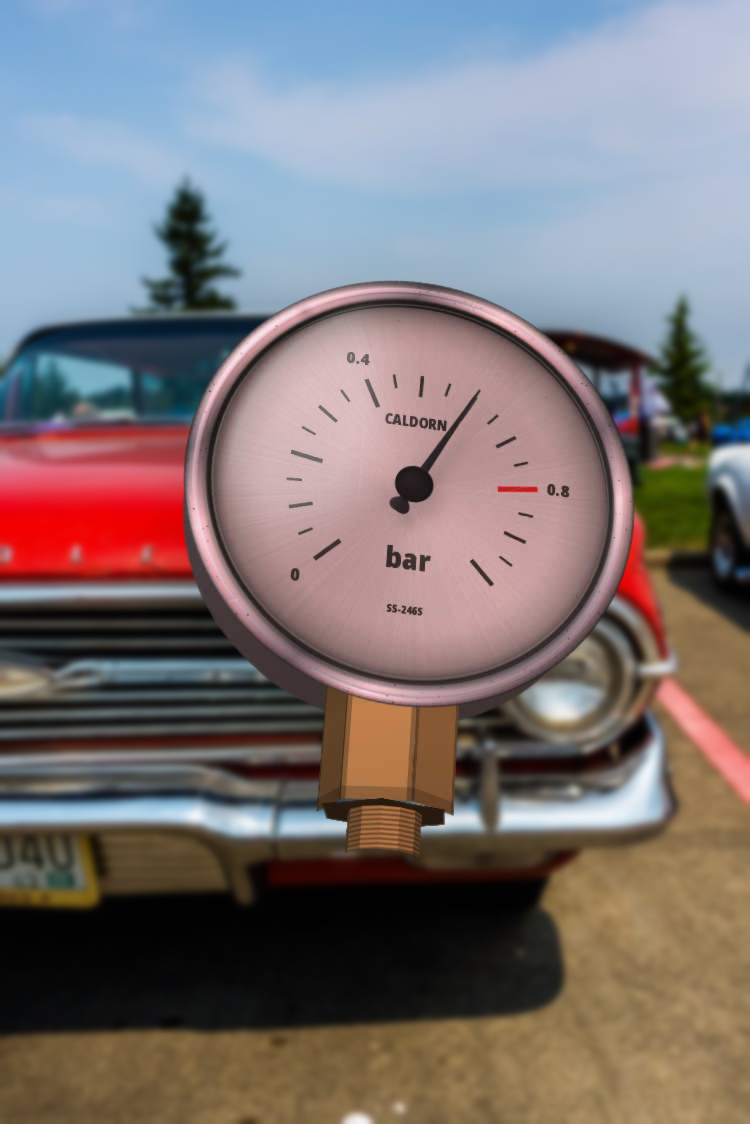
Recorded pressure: 0.6 bar
